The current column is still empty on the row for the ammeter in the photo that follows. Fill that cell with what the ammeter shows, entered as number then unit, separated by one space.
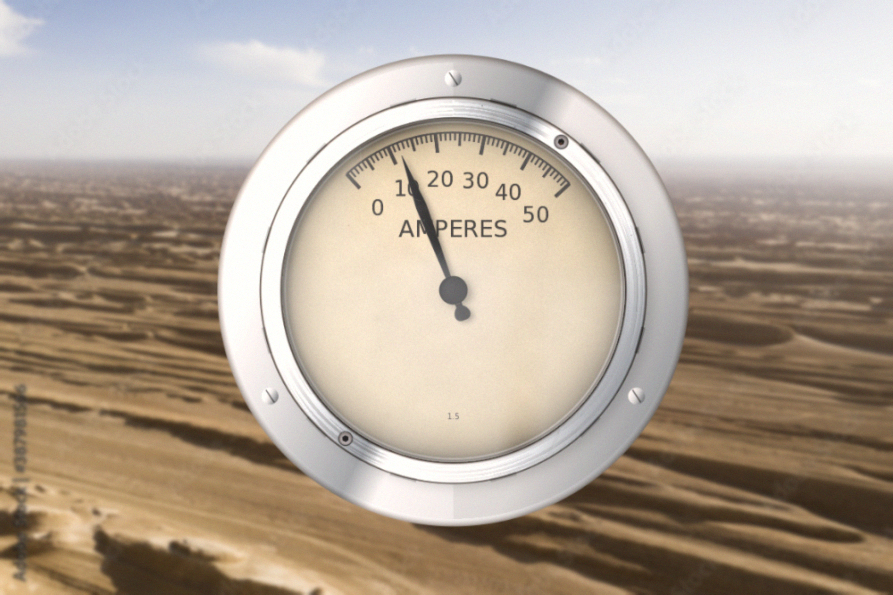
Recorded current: 12 A
